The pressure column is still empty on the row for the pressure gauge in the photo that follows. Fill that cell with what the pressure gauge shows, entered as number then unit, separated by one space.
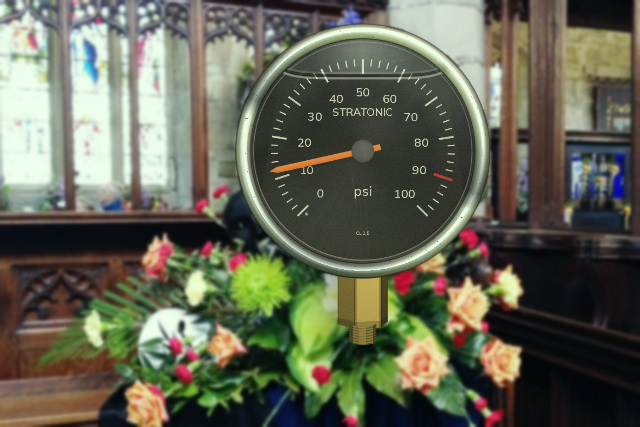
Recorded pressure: 12 psi
